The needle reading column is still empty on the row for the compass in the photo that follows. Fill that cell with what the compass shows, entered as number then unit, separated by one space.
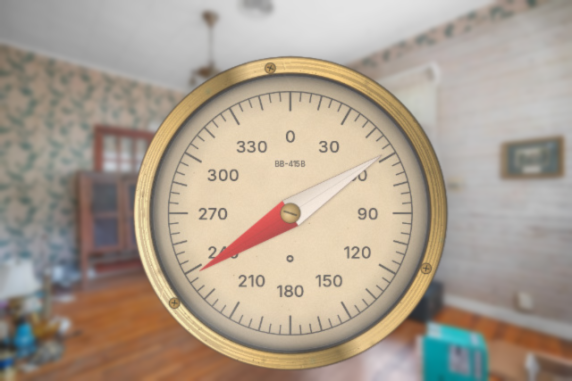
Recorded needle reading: 237.5 °
